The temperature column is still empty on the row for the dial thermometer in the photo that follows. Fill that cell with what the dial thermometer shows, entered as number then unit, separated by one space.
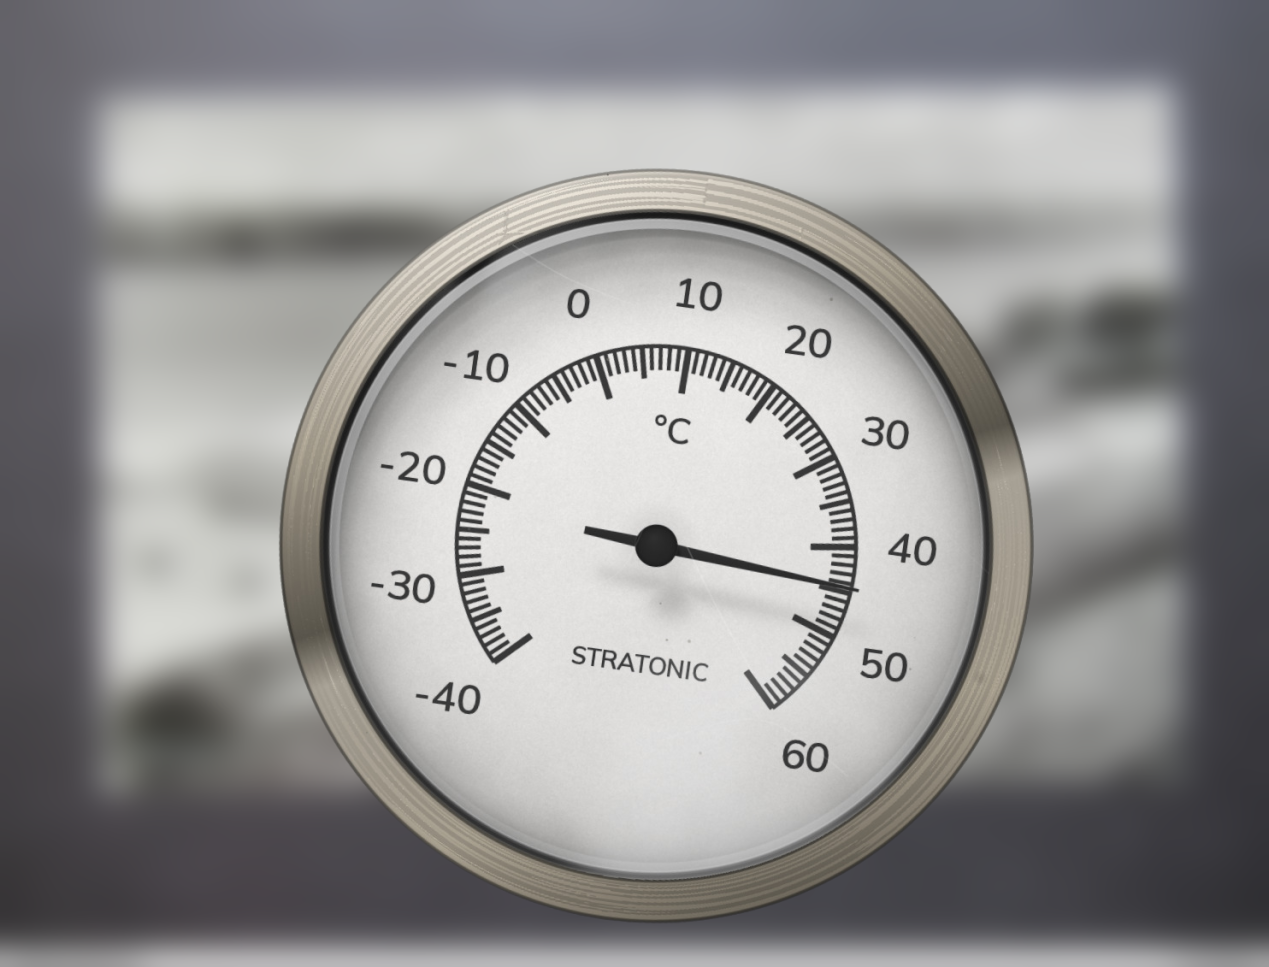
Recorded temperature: 44.5 °C
